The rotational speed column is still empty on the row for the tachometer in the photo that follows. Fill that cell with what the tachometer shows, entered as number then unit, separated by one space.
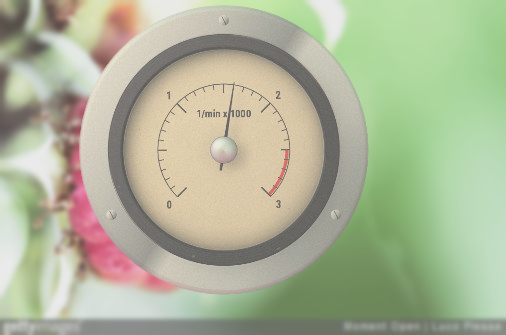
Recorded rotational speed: 1600 rpm
